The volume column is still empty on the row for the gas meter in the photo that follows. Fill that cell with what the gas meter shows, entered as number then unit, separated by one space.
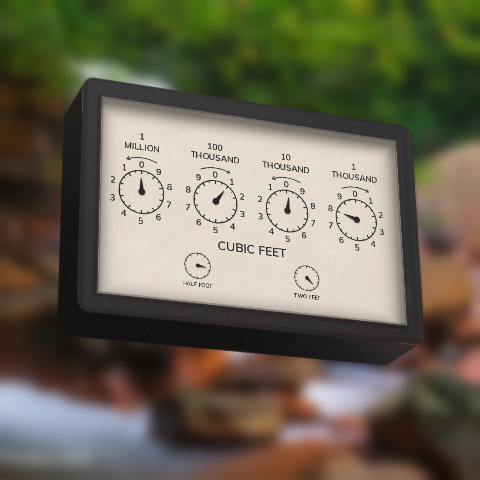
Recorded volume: 9800 ft³
